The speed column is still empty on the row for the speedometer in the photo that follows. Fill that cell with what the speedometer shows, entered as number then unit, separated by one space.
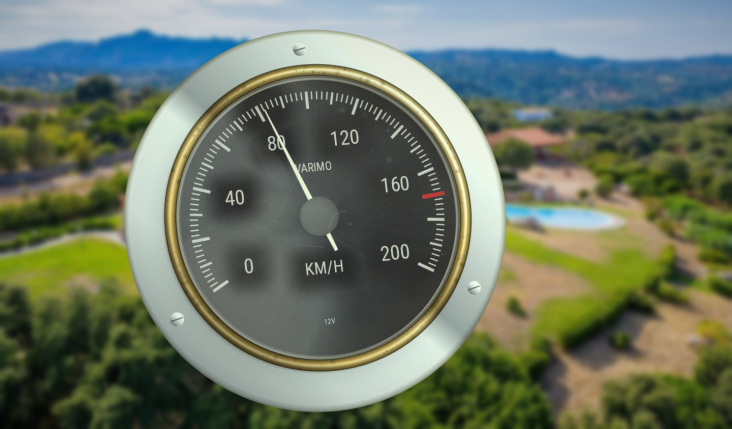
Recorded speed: 82 km/h
